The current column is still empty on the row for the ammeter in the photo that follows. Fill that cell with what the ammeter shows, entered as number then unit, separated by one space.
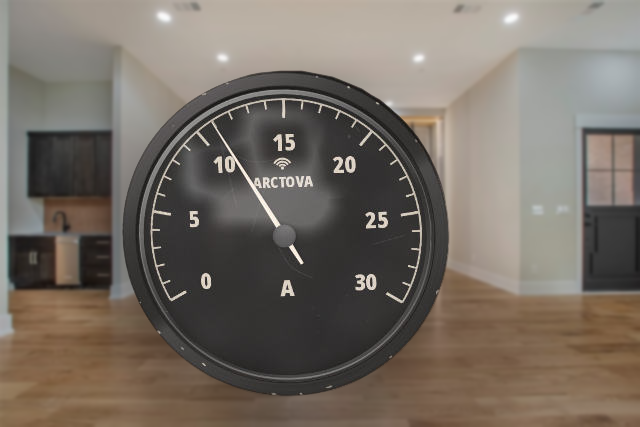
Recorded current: 11 A
